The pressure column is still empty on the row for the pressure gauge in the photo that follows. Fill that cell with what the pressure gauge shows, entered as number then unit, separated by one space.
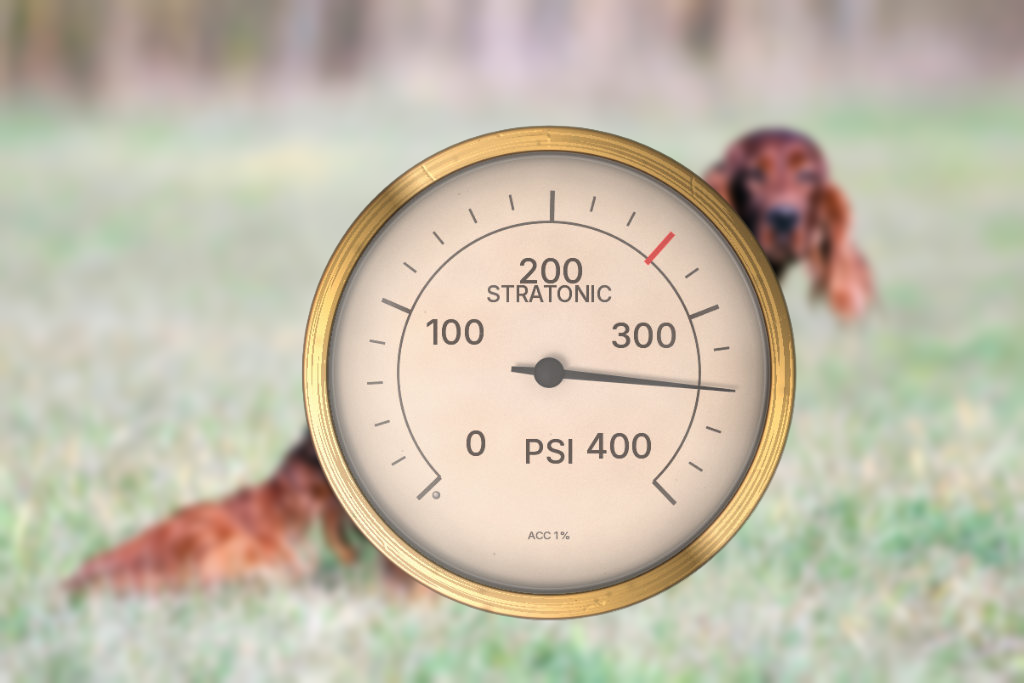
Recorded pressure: 340 psi
